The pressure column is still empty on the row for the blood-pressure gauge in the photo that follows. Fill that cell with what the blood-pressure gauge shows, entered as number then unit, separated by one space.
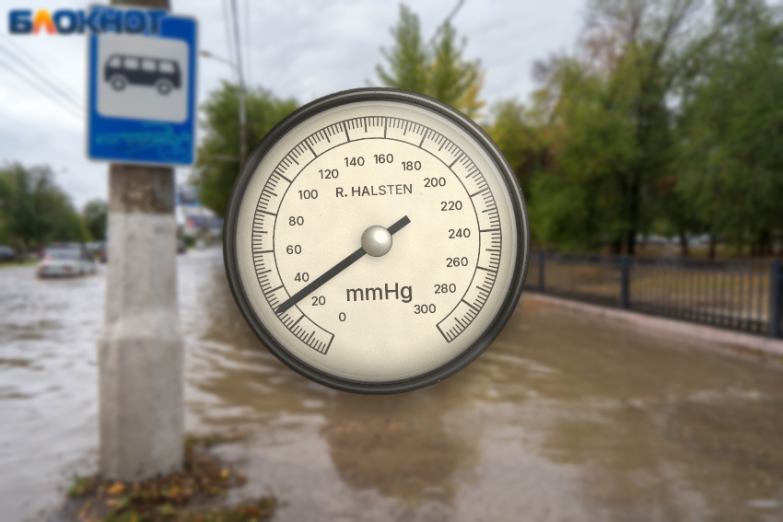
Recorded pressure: 30 mmHg
